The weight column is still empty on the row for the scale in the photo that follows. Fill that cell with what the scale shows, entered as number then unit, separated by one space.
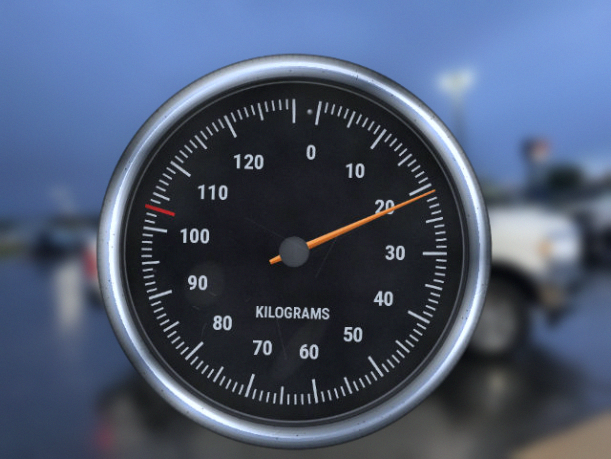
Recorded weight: 21 kg
